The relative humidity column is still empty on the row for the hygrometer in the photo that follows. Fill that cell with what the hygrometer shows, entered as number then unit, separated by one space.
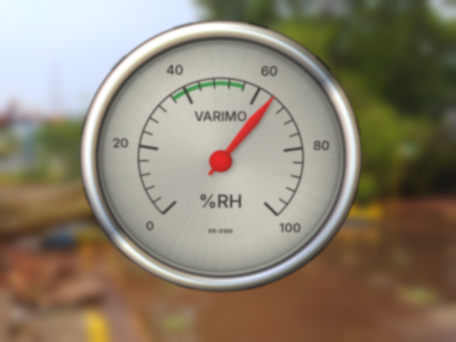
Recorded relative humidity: 64 %
